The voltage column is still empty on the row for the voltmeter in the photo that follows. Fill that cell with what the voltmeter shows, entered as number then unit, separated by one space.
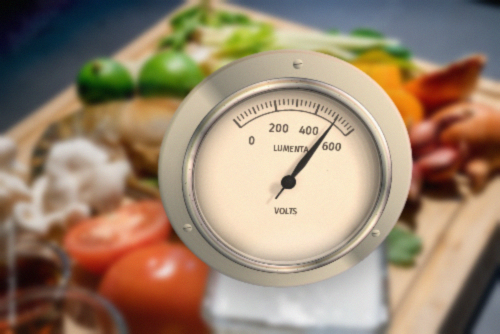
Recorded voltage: 500 V
